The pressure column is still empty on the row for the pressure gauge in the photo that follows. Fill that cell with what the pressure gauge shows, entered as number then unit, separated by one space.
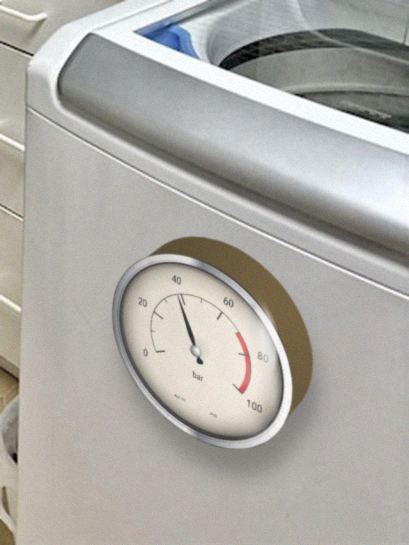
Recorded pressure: 40 bar
